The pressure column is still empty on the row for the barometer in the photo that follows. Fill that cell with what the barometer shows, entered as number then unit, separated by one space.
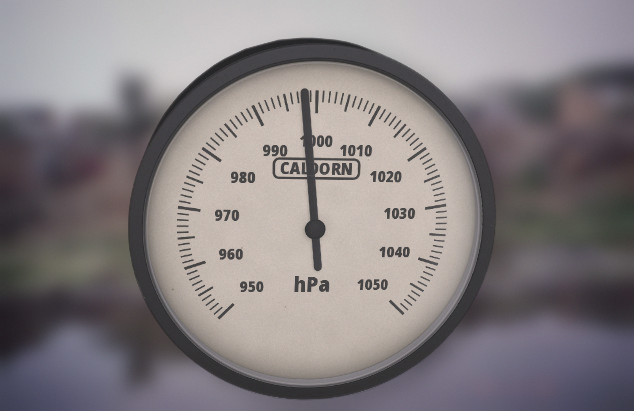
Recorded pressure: 998 hPa
